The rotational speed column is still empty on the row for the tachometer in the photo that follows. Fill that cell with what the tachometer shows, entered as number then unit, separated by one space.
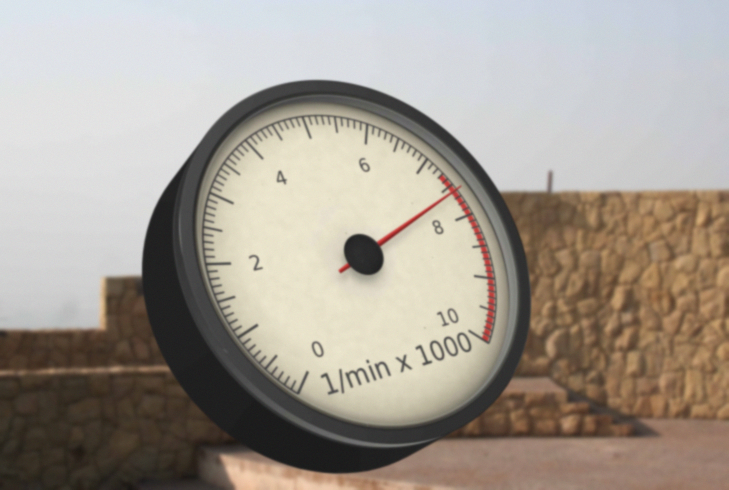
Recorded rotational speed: 7600 rpm
